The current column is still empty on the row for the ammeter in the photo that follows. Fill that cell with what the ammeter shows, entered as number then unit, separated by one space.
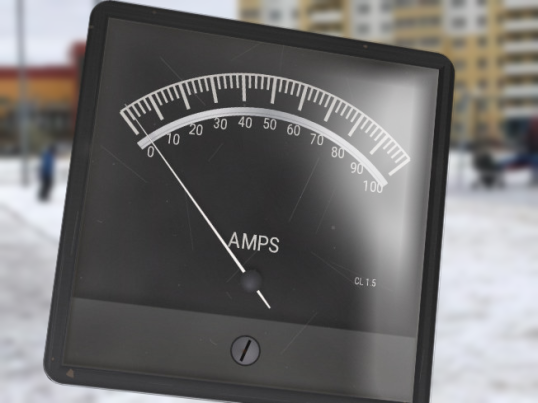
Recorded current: 2 A
